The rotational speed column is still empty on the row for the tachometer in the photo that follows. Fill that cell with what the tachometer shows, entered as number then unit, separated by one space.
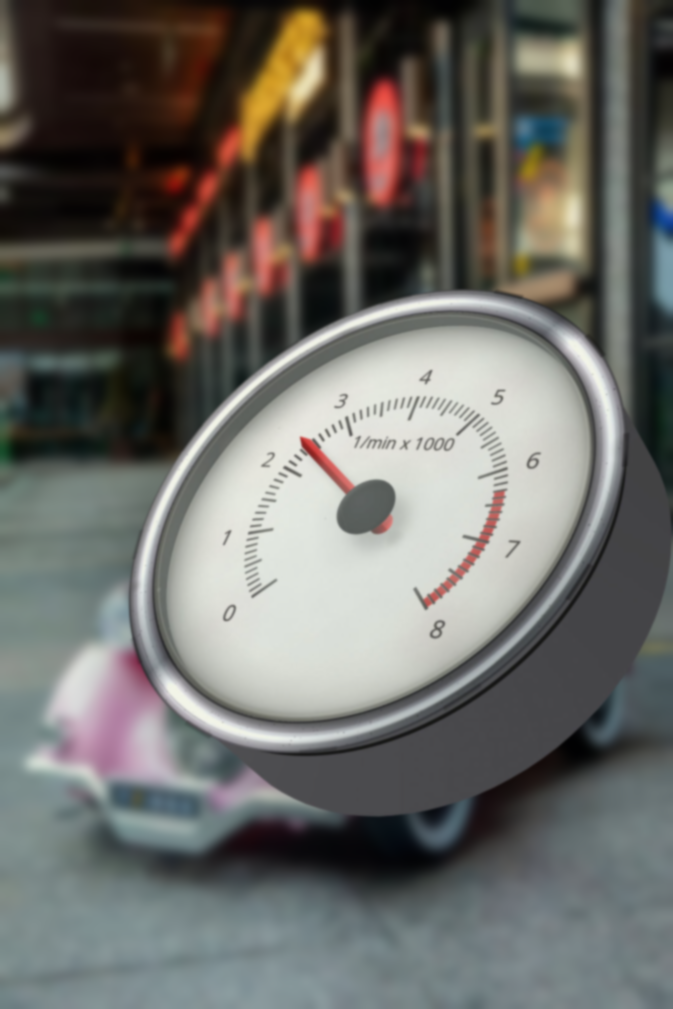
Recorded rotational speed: 2400 rpm
